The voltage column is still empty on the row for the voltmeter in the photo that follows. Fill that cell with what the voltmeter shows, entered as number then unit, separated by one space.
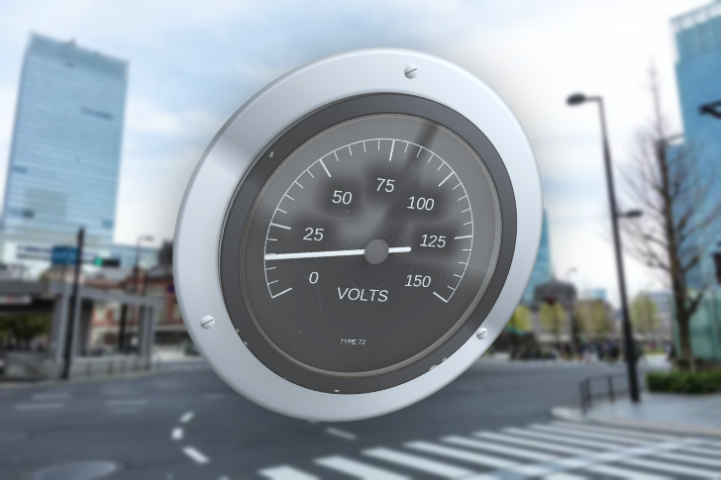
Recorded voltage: 15 V
